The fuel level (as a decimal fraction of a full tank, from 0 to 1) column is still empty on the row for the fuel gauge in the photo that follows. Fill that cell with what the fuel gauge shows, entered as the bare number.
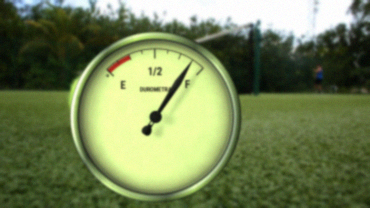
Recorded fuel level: 0.875
